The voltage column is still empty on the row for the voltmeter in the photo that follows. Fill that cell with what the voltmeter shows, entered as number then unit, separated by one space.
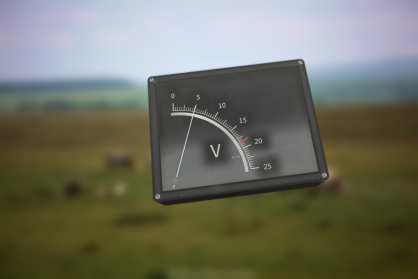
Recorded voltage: 5 V
